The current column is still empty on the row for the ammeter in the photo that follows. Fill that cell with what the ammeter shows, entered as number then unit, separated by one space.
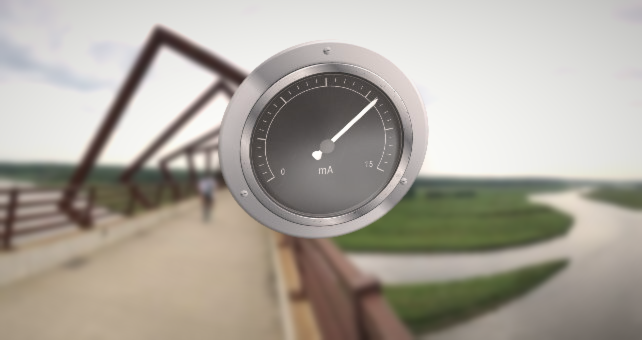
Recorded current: 10.5 mA
